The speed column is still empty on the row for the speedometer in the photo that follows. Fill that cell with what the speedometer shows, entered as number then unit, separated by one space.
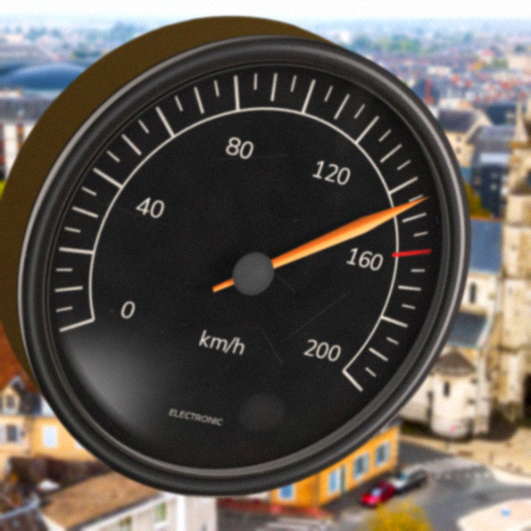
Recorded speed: 145 km/h
